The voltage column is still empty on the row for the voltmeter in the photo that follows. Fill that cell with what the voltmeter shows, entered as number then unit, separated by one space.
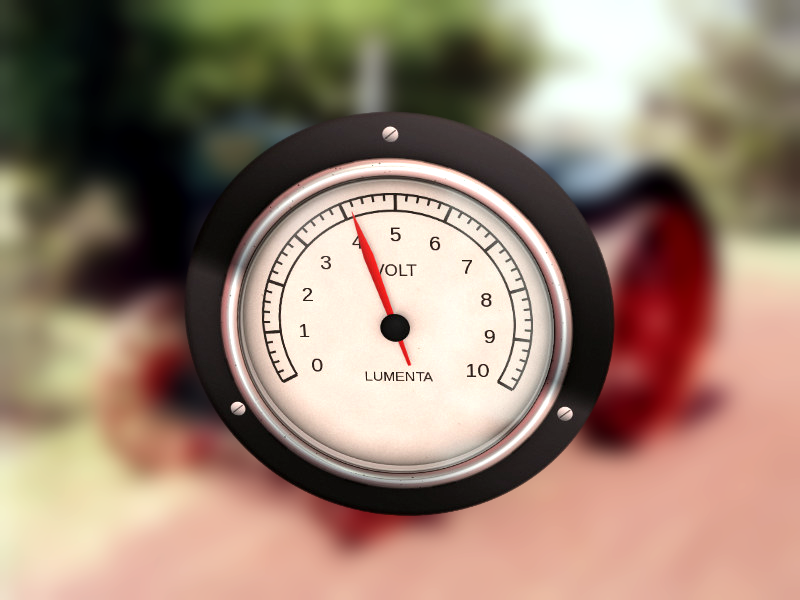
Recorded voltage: 4.2 V
